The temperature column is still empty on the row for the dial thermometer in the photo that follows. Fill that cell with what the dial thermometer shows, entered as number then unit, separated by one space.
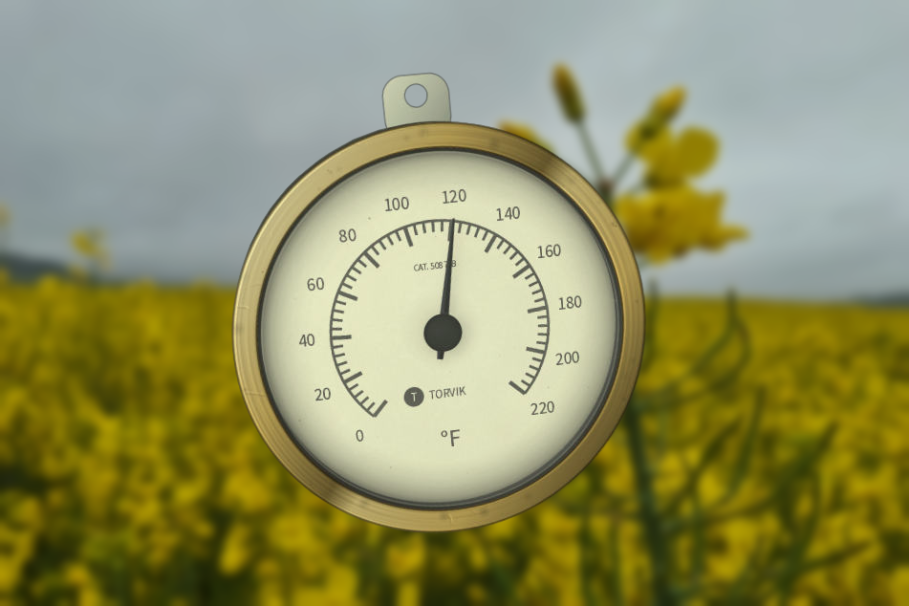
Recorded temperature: 120 °F
